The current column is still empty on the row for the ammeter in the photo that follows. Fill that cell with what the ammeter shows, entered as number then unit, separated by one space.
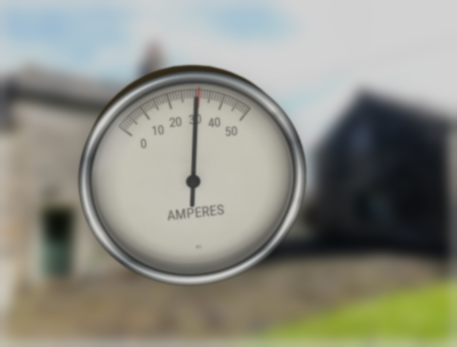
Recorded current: 30 A
